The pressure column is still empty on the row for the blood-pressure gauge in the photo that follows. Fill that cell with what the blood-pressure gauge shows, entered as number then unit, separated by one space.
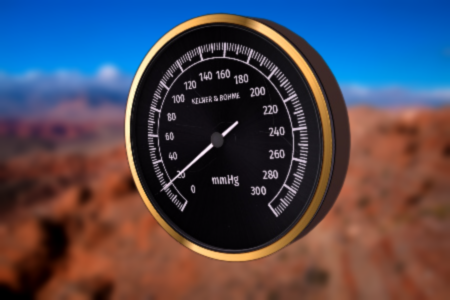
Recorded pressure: 20 mmHg
